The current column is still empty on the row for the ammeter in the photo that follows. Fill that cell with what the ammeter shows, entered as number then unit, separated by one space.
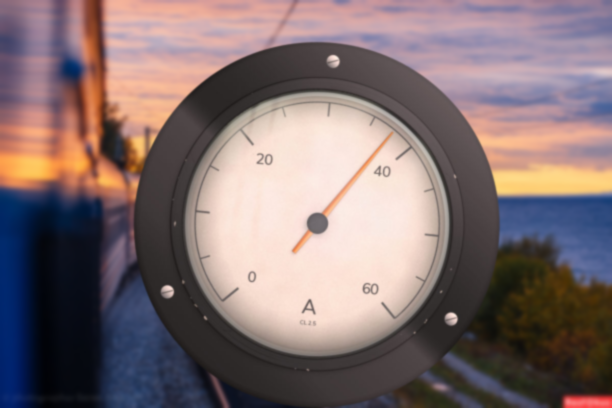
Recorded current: 37.5 A
